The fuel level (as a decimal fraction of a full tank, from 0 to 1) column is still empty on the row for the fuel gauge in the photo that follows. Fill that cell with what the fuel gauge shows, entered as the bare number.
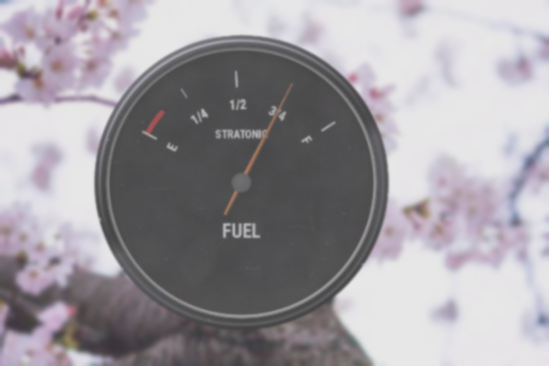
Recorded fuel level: 0.75
